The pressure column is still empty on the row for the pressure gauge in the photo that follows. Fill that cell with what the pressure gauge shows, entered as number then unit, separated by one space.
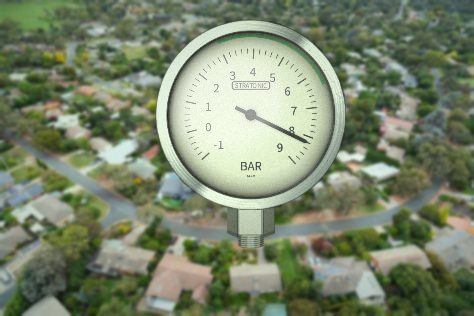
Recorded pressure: 8.2 bar
